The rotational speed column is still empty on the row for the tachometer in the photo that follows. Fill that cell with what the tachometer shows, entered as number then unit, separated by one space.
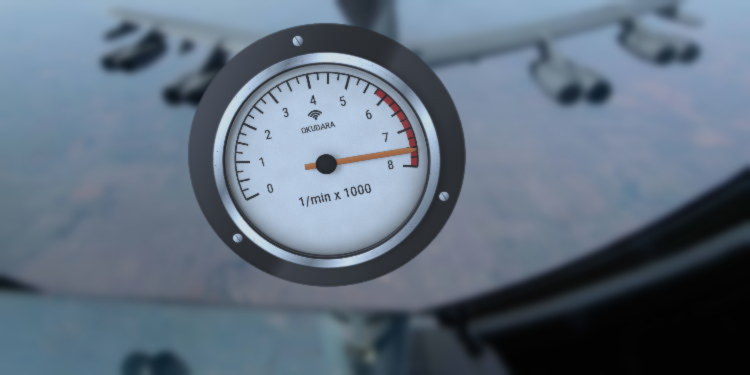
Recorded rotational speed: 7500 rpm
